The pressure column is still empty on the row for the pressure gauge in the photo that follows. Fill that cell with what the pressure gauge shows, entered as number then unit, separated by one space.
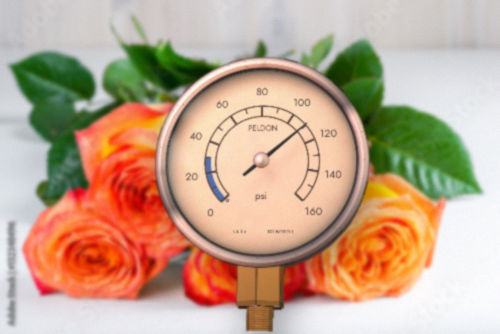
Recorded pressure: 110 psi
